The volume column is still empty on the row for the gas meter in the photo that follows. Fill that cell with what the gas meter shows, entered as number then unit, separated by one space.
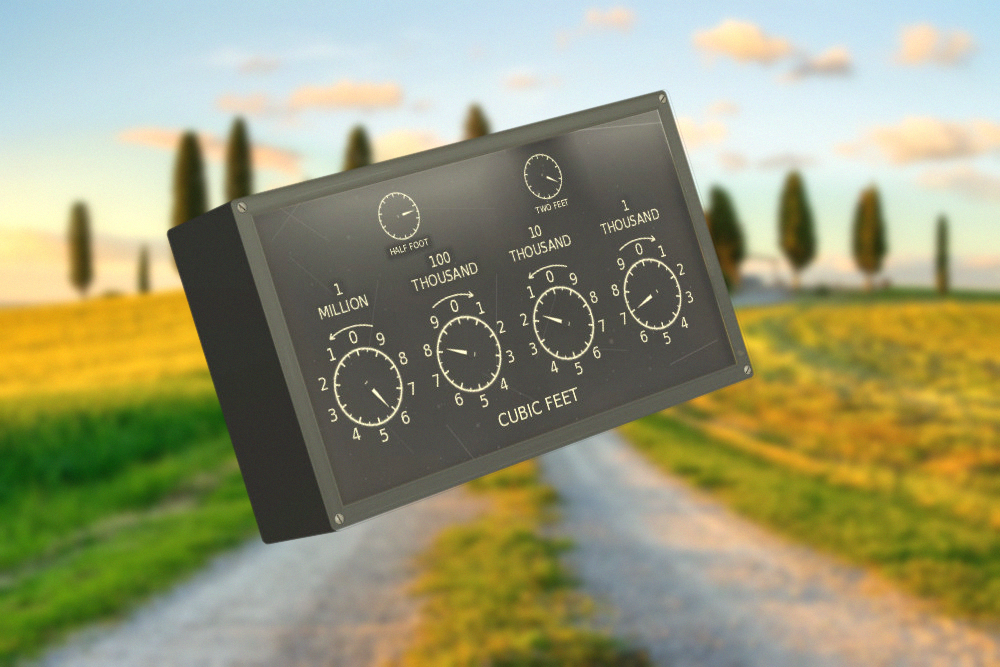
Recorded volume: 581700 ft³
